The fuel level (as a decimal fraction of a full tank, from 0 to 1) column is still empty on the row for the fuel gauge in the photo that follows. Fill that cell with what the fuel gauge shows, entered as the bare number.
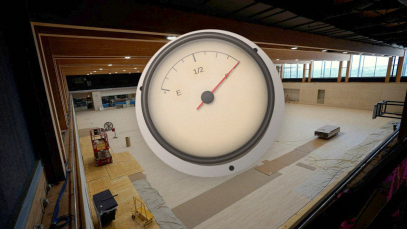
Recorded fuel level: 1
